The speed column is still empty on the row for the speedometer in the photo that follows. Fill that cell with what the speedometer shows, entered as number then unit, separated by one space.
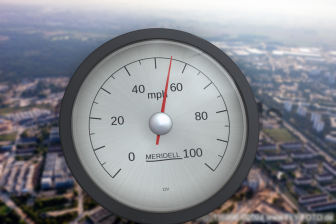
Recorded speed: 55 mph
